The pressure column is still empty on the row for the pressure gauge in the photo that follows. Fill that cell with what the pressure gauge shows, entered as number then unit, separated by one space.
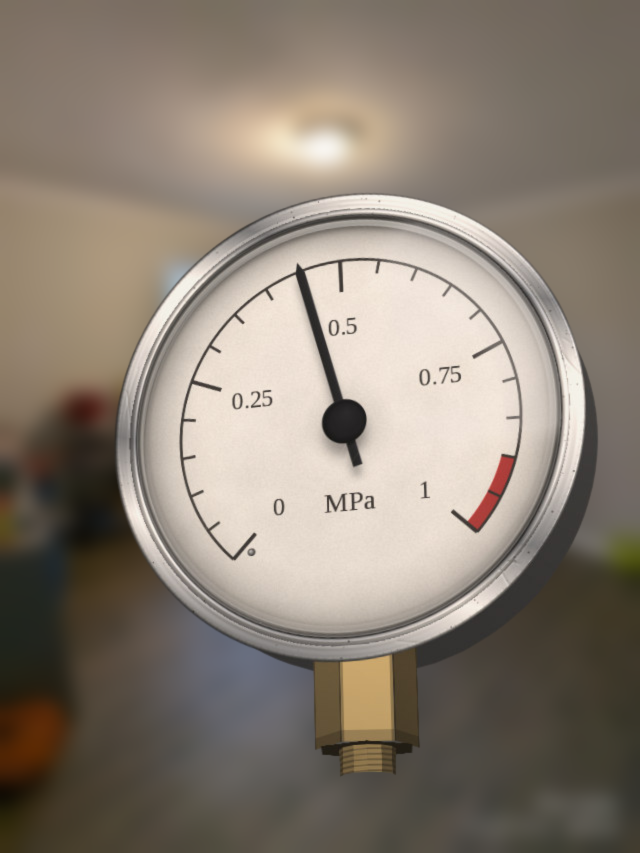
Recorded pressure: 0.45 MPa
